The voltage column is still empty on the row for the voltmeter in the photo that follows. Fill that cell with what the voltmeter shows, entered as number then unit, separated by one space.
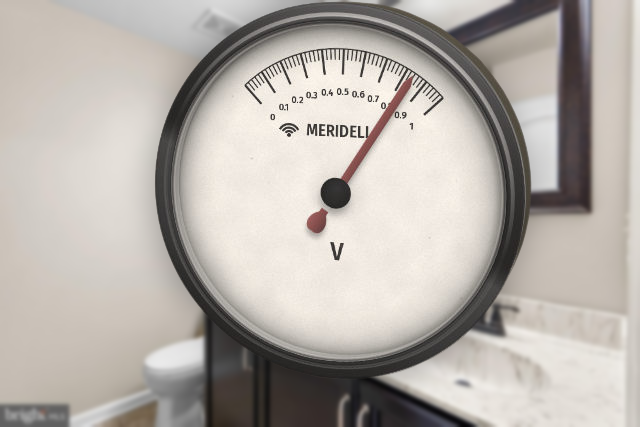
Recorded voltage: 0.84 V
